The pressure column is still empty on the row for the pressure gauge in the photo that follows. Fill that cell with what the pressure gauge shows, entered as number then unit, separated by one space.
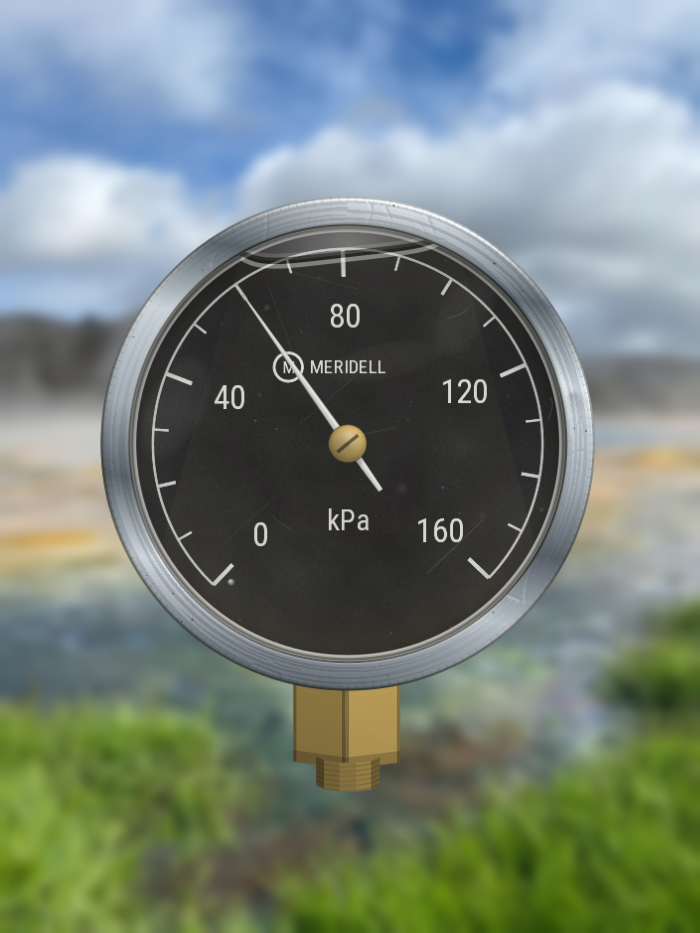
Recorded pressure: 60 kPa
